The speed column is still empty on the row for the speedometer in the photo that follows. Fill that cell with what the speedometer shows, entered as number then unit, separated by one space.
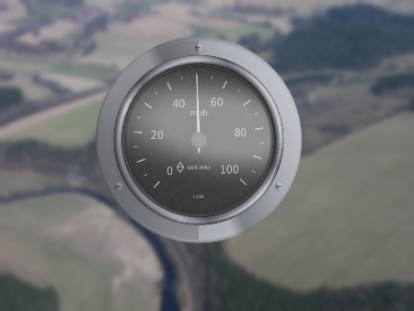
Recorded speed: 50 mph
